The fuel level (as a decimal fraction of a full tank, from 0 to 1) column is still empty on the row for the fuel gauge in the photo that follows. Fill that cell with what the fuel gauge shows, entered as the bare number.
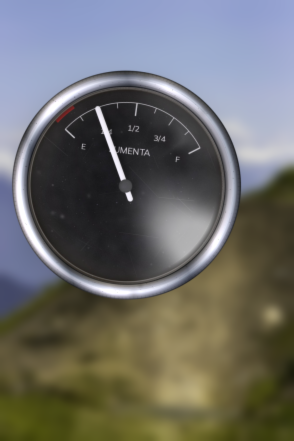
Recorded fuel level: 0.25
